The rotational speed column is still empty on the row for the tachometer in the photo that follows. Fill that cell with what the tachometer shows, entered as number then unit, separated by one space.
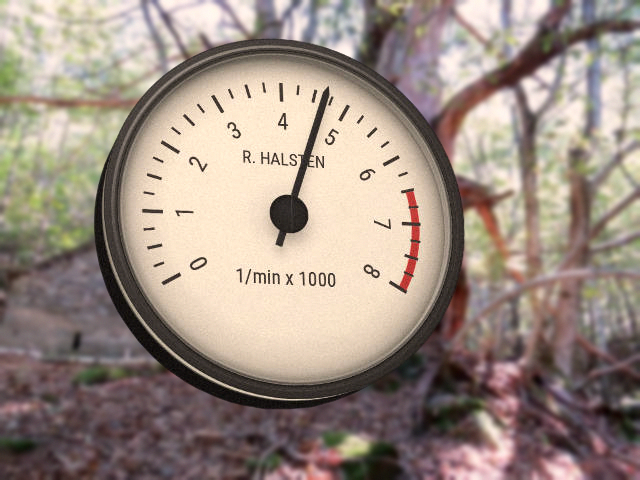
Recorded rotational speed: 4625 rpm
